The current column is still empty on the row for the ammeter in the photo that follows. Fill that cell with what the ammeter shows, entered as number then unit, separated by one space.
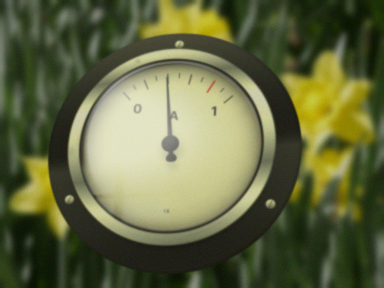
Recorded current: 0.4 A
